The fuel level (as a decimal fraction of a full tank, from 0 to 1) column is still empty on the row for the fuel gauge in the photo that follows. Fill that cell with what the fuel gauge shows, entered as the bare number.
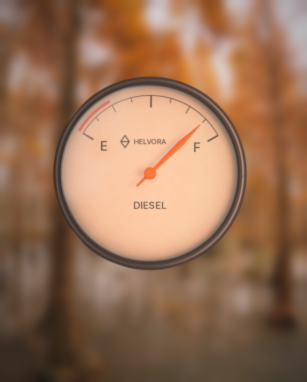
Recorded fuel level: 0.875
